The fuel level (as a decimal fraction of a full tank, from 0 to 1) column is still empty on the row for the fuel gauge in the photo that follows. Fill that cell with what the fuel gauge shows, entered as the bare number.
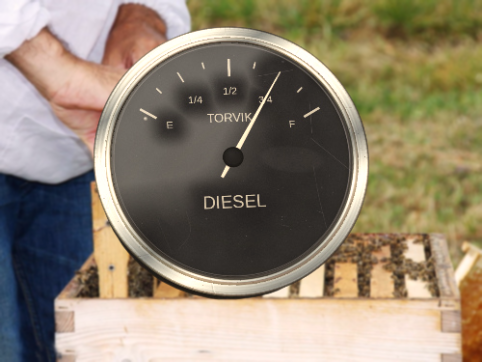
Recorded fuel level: 0.75
